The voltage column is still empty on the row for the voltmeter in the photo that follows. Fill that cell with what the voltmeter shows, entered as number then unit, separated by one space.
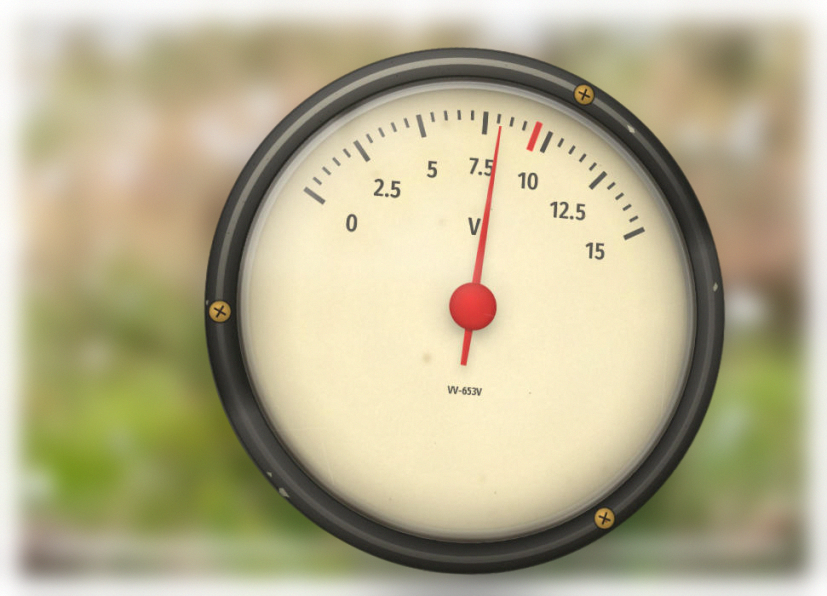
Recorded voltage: 8 V
